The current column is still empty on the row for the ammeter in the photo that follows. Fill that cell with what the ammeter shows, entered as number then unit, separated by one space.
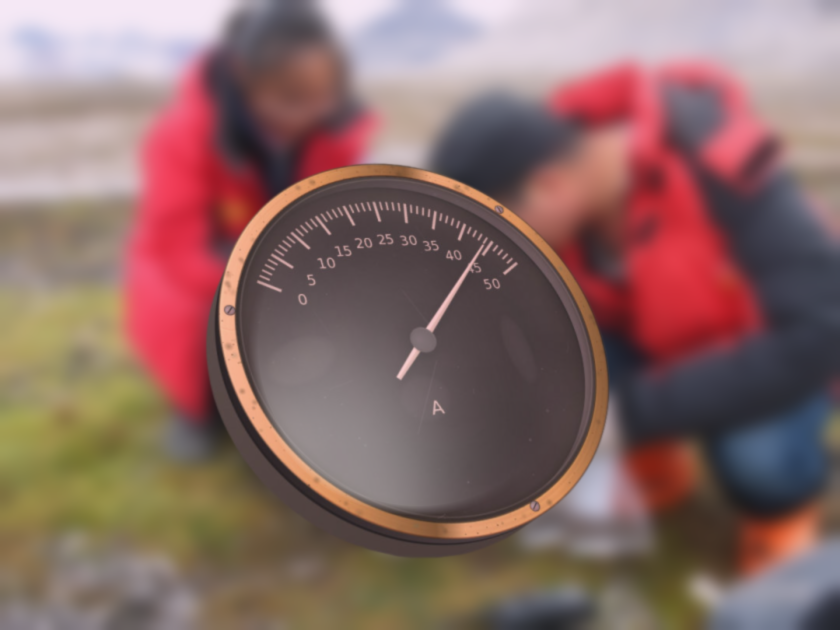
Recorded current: 44 A
